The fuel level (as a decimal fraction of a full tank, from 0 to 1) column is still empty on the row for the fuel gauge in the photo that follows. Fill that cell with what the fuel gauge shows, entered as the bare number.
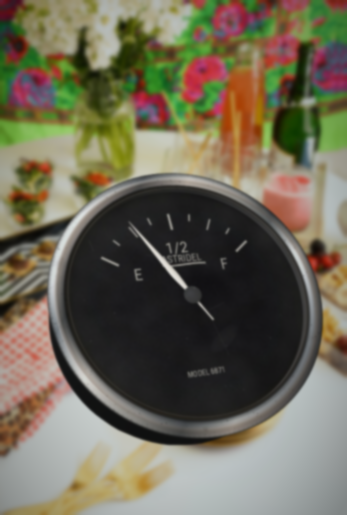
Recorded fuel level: 0.25
